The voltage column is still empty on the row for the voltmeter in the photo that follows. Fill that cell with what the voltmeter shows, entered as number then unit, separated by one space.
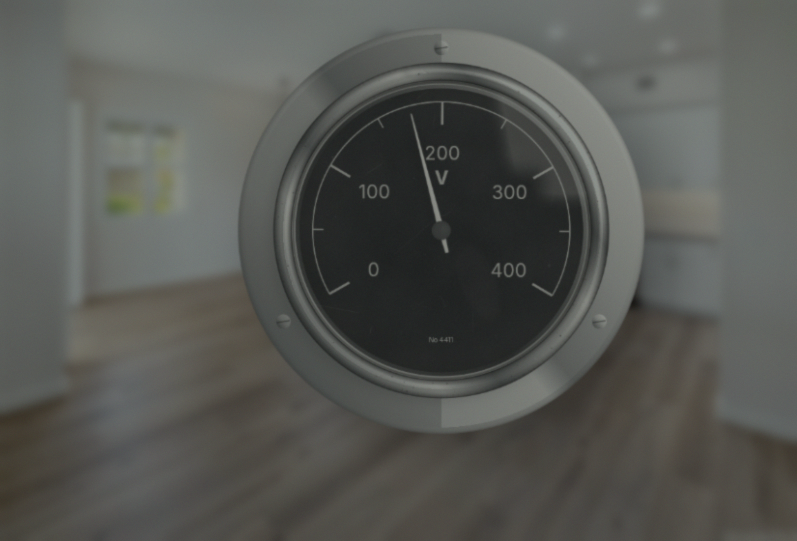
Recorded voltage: 175 V
